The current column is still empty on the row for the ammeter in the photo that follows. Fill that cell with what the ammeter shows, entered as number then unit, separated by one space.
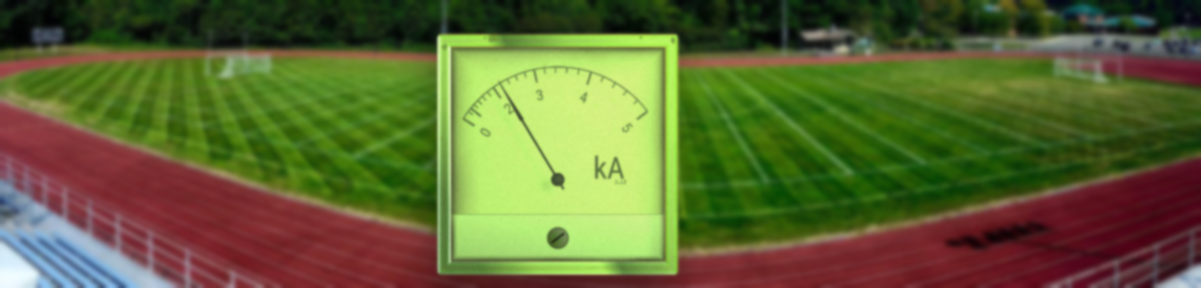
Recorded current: 2.2 kA
